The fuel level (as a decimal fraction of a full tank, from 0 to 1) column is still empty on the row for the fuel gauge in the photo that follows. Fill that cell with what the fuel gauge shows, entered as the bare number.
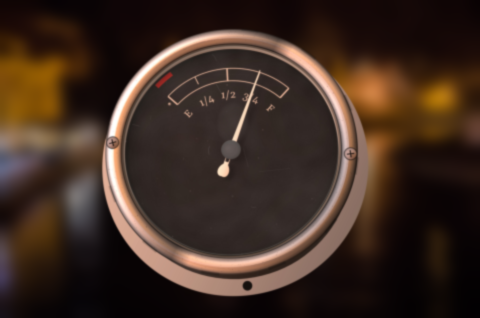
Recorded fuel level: 0.75
